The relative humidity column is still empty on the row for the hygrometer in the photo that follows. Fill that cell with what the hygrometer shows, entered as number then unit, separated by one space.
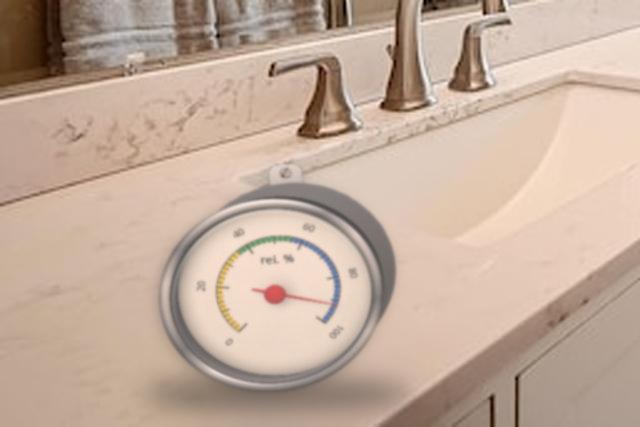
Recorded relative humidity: 90 %
